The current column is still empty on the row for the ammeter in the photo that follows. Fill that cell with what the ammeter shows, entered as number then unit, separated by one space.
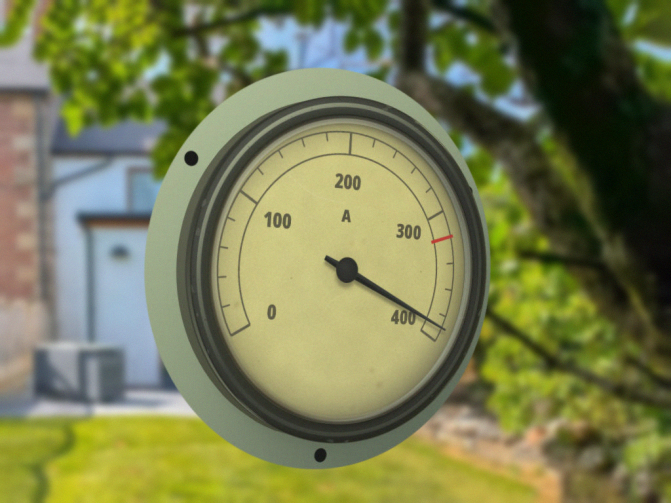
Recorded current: 390 A
